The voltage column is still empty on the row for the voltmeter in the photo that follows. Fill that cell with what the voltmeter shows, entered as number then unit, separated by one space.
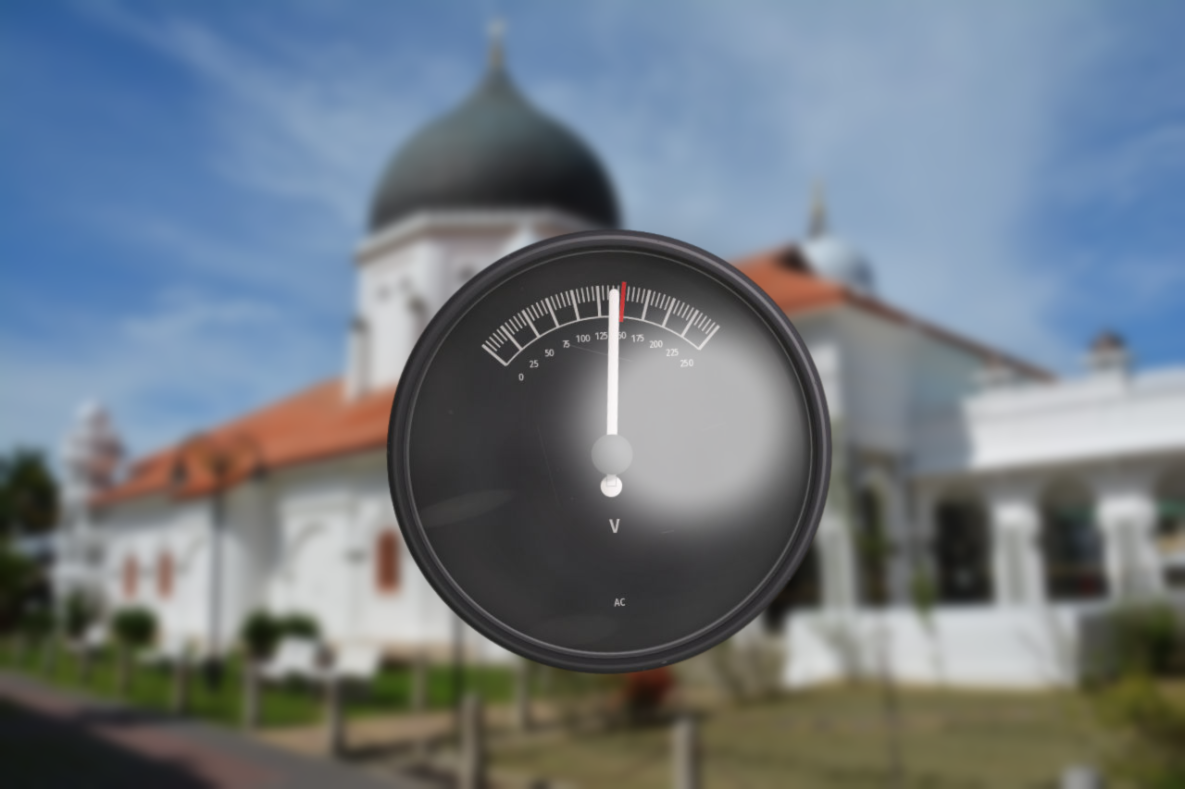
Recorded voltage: 140 V
